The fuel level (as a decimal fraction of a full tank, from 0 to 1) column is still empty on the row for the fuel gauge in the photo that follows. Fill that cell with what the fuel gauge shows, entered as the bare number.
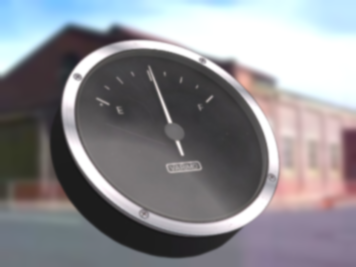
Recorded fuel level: 0.5
